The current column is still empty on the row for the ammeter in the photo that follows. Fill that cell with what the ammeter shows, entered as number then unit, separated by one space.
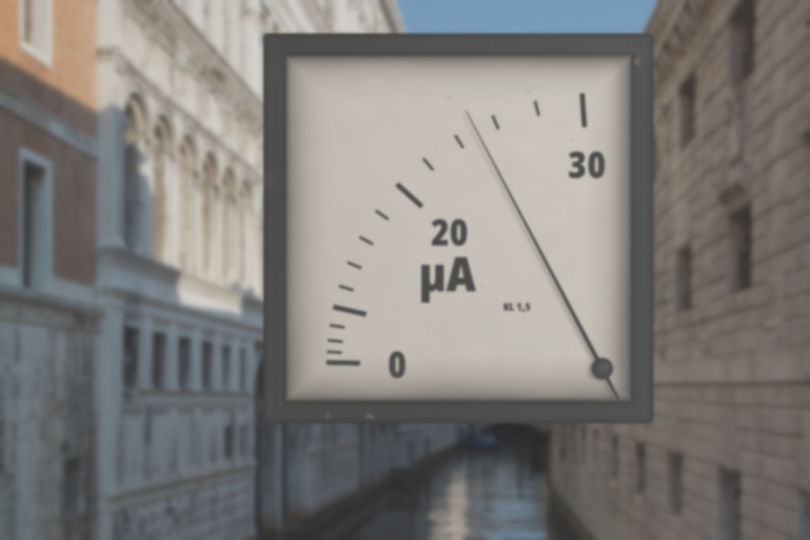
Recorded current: 25 µA
